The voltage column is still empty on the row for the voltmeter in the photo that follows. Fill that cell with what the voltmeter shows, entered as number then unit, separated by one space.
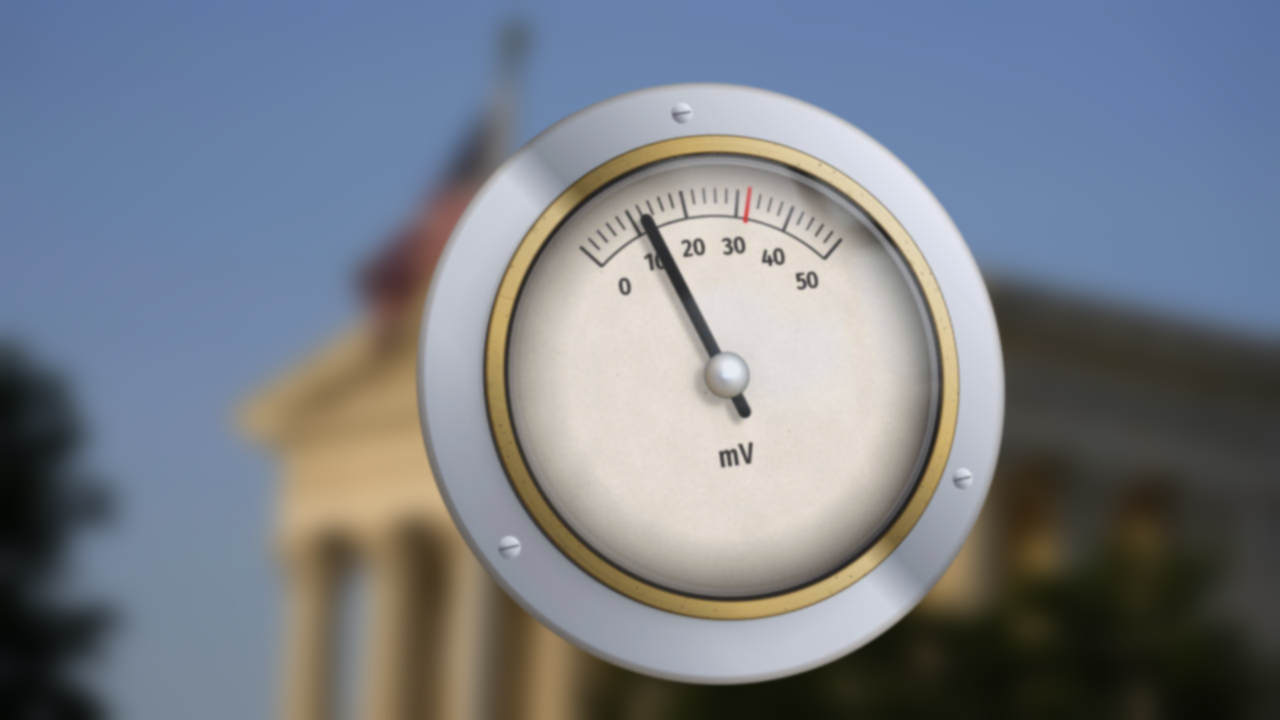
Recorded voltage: 12 mV
